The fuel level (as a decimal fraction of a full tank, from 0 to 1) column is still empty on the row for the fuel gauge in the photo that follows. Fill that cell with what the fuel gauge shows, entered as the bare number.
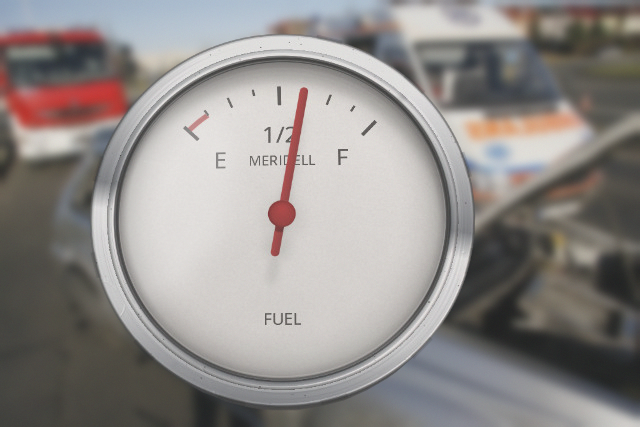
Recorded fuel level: 0.625
